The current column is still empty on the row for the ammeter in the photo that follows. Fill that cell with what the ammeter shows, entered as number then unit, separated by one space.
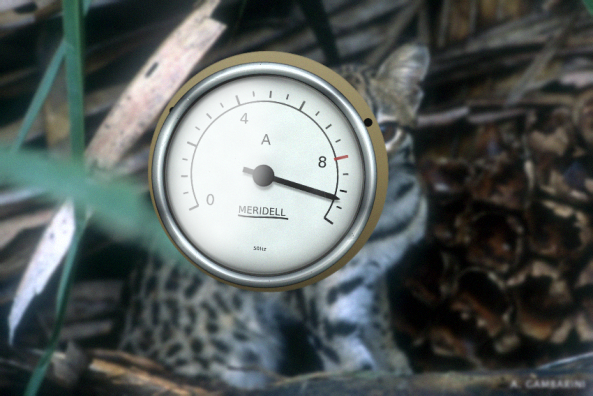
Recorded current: 9.25 A
